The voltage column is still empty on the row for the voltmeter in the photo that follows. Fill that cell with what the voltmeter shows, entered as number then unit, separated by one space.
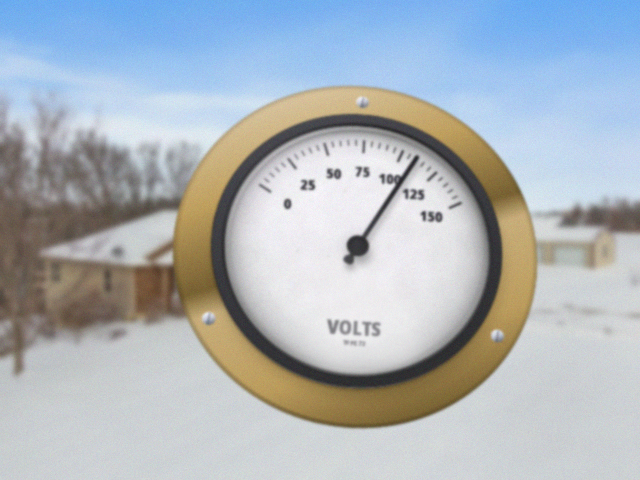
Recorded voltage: 110 V
